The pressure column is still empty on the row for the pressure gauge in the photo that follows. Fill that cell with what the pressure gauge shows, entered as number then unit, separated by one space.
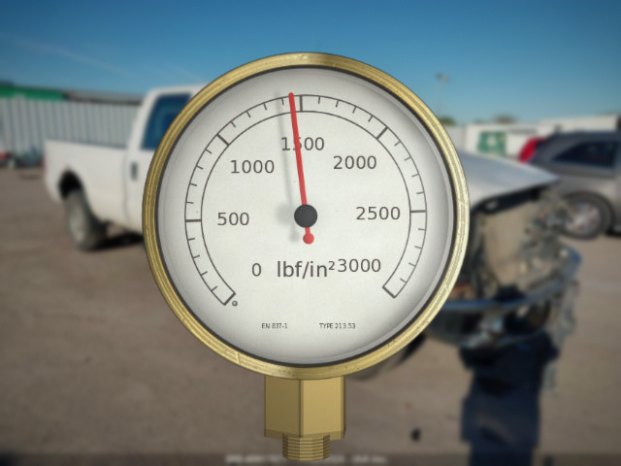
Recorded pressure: 1450 psi
